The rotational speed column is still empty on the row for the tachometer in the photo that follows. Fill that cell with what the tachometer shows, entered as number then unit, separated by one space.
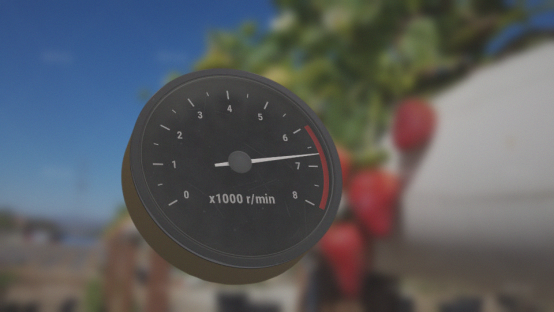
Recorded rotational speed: 6750 rpm
